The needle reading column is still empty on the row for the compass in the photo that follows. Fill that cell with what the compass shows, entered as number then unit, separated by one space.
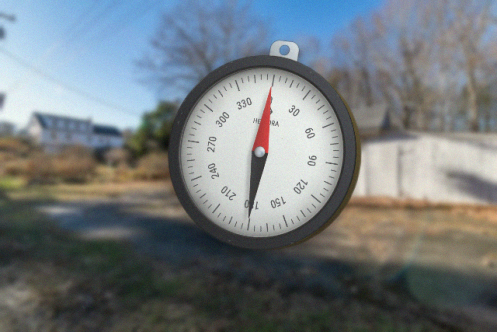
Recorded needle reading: 0 °
